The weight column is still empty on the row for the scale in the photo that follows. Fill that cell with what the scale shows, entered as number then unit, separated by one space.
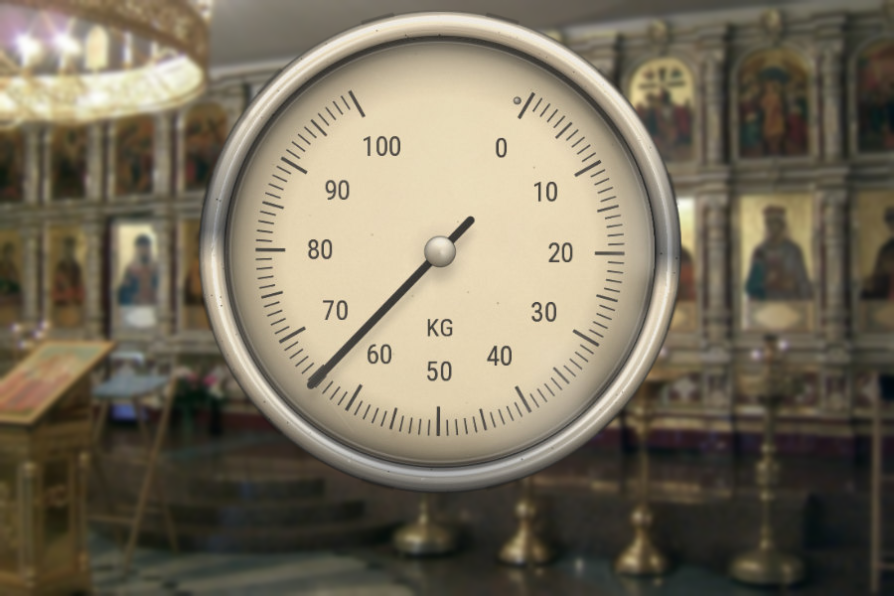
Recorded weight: 64.5 kg
